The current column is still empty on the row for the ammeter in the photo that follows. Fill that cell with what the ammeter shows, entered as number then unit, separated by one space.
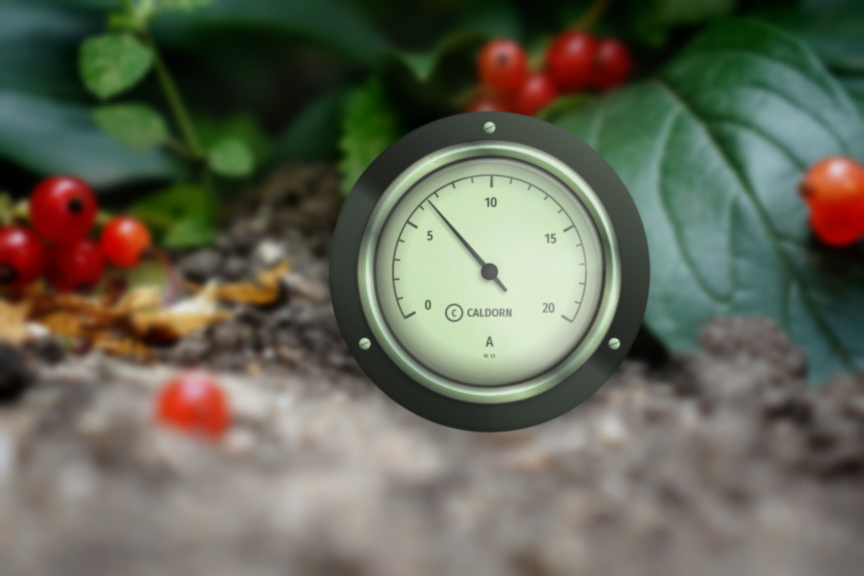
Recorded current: 6.5 A
